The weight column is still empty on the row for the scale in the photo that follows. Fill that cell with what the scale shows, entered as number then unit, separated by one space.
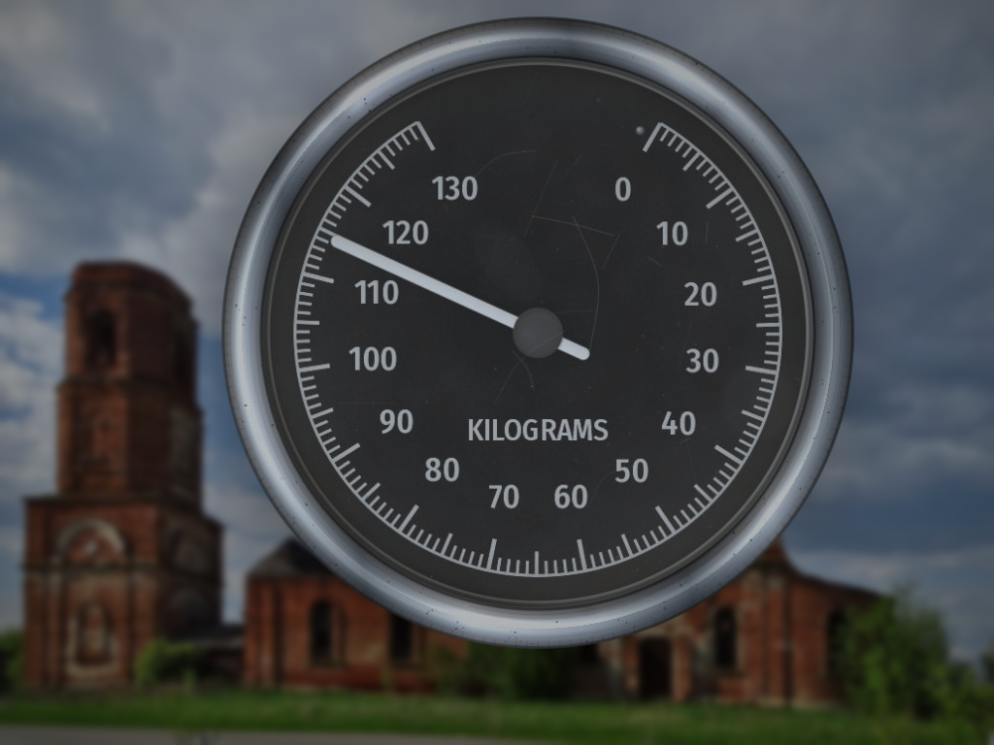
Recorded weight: 114.5 kg
